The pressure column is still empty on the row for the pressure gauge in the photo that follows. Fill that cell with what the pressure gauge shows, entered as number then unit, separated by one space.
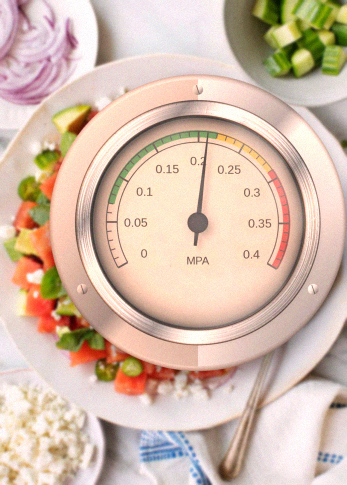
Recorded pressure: 0.21 MPa
